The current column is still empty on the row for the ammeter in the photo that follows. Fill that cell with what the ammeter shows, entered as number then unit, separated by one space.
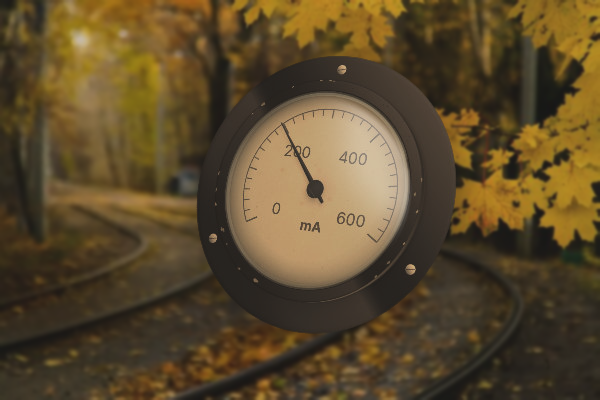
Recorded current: 200 mA
